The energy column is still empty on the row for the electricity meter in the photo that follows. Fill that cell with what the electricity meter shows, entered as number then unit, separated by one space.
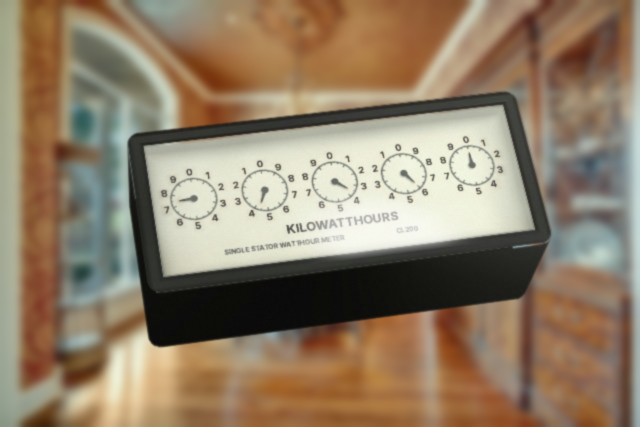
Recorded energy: 74360 kWh
